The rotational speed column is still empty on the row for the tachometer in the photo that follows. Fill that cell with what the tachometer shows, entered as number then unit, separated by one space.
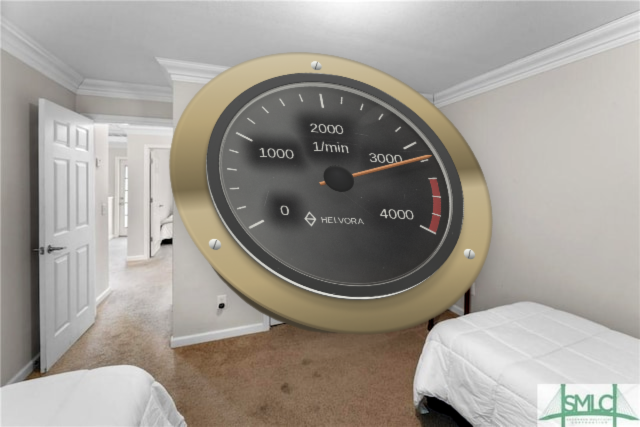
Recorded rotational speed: 3200 rpm
